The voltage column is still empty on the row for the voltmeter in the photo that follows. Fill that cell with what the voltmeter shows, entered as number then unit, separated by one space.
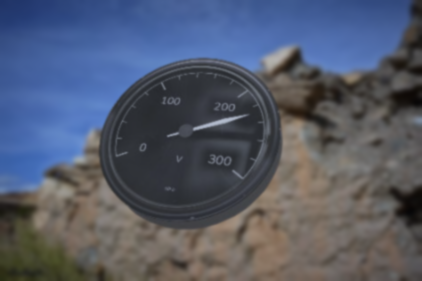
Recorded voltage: 230 V
